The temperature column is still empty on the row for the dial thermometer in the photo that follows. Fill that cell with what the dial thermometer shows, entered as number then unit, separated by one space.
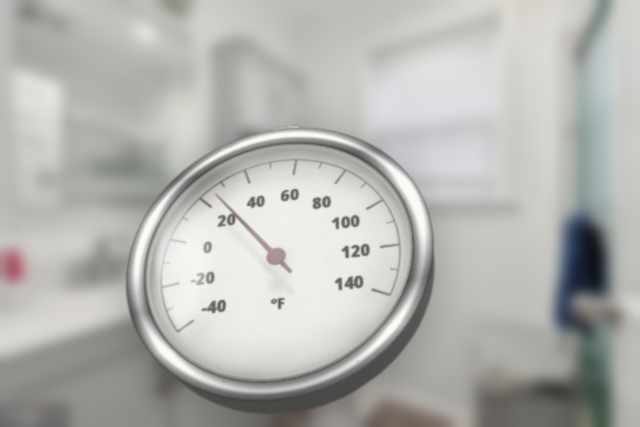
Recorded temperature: 25 °F
